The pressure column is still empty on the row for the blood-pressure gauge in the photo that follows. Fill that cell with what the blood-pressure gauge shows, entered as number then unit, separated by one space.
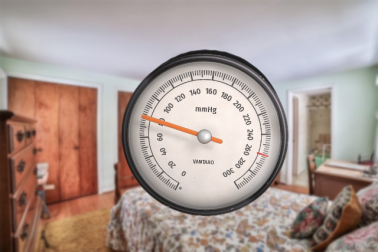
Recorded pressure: 80 mmHg
